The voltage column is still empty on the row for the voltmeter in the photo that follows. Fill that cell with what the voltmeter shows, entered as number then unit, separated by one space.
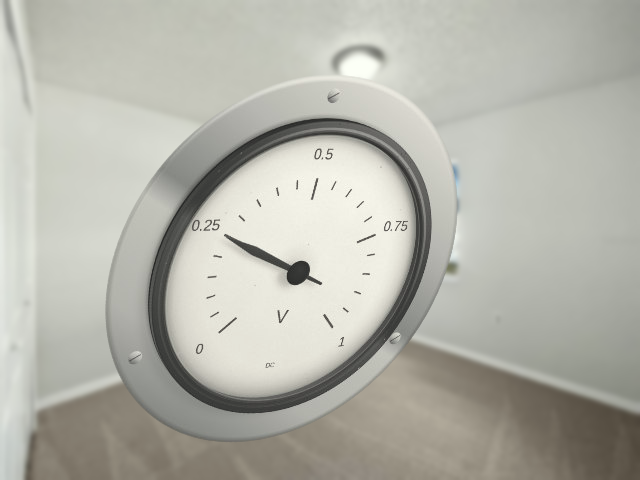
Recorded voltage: 0.25 V
